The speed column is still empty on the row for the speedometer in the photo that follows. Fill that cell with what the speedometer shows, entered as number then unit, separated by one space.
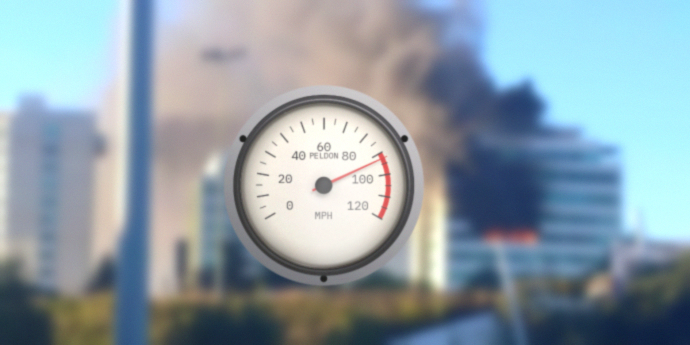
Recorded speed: 92.5 mph
